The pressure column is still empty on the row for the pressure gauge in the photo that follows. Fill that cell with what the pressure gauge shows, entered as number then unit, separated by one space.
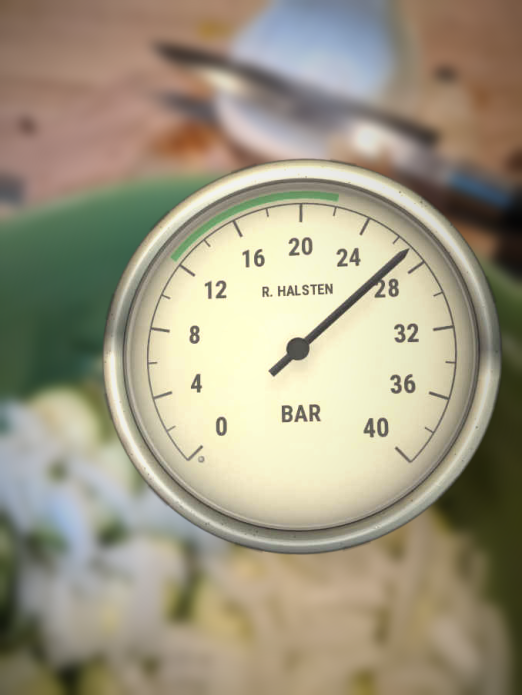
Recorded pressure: 27 bar
